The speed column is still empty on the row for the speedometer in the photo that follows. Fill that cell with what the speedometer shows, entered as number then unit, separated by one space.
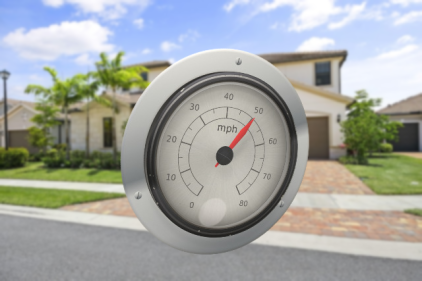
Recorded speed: 50 mph
